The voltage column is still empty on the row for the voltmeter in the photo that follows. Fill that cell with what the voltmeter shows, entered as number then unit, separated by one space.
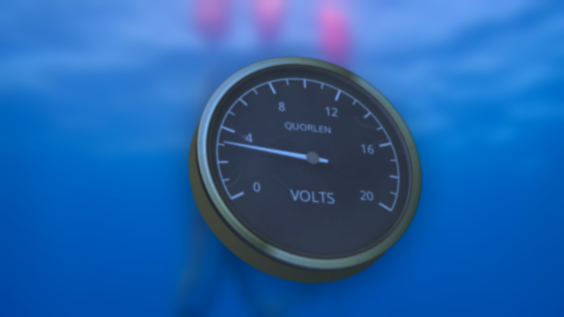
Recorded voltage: 3 V
